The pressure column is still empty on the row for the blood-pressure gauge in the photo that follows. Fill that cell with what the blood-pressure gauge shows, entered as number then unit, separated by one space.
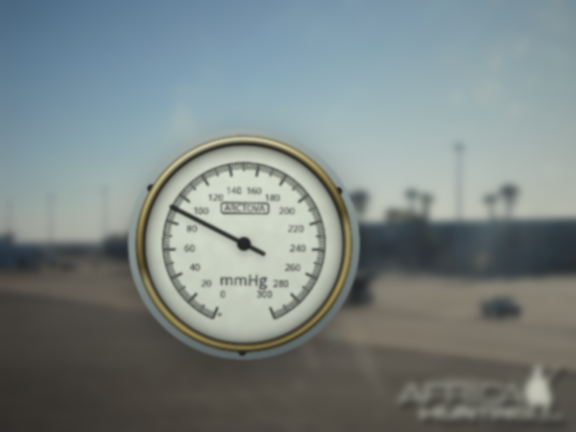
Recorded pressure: 90 mmHg
